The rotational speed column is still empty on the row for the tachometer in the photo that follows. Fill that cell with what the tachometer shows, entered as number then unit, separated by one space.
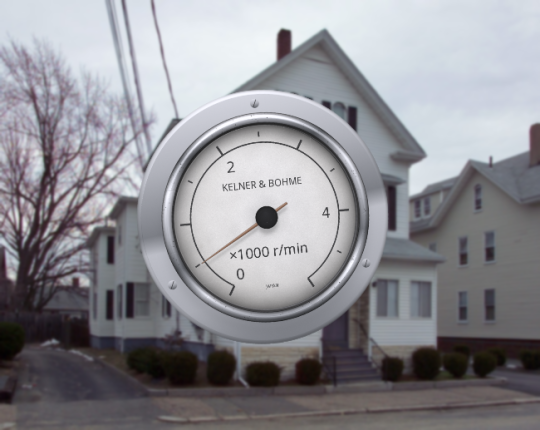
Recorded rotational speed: 500 rpm
